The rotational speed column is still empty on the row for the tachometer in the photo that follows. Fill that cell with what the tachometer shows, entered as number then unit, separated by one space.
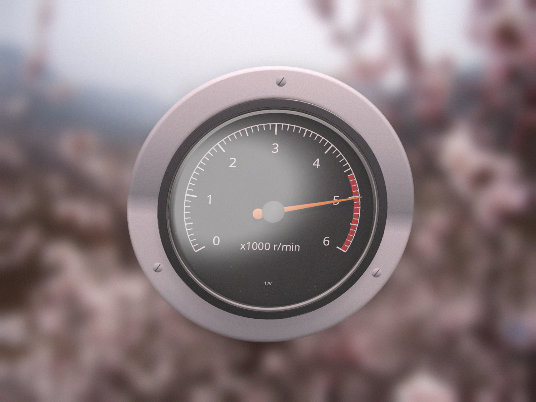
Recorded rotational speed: 5000 rpm
